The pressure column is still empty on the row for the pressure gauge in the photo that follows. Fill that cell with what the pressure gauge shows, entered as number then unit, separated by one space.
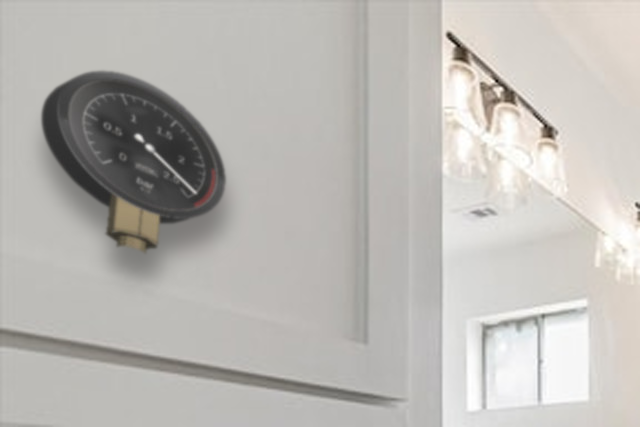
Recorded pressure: 2.4 bar
